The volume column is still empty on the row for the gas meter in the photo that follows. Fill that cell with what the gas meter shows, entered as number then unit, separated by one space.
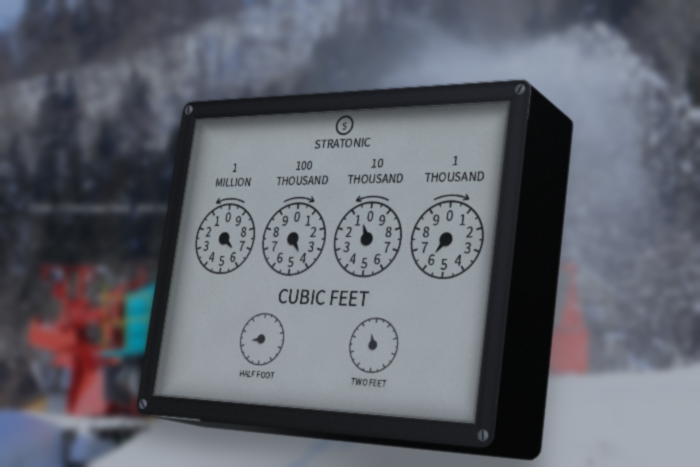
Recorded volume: 640600 ft³
